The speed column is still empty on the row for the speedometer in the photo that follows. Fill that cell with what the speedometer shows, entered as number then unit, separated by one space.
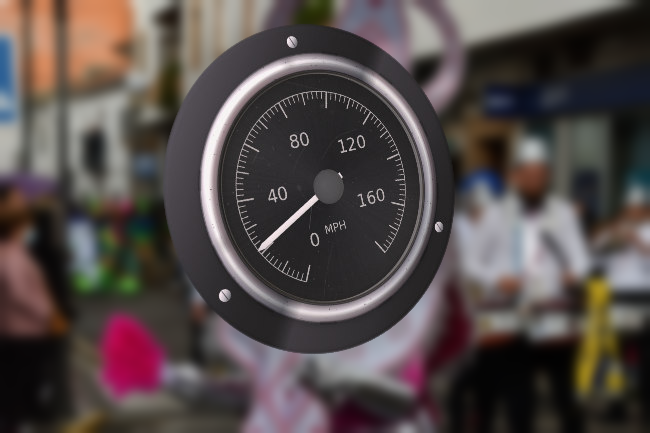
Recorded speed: 22 mph
